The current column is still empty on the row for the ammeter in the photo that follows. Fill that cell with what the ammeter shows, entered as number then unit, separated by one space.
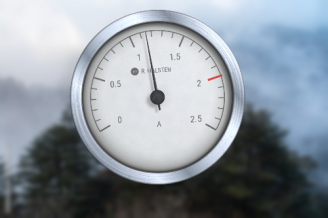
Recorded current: 1.15 A
